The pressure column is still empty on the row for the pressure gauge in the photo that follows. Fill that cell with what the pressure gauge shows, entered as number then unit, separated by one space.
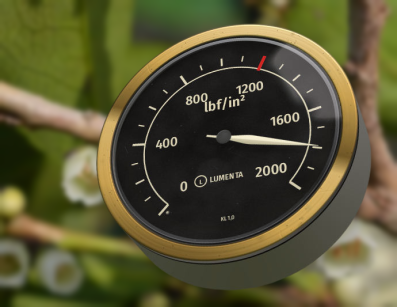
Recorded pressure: 1800 psi
